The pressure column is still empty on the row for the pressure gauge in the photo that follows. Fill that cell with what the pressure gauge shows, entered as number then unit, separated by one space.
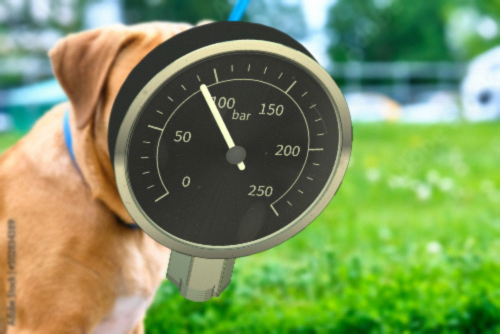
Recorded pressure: 90 bar
